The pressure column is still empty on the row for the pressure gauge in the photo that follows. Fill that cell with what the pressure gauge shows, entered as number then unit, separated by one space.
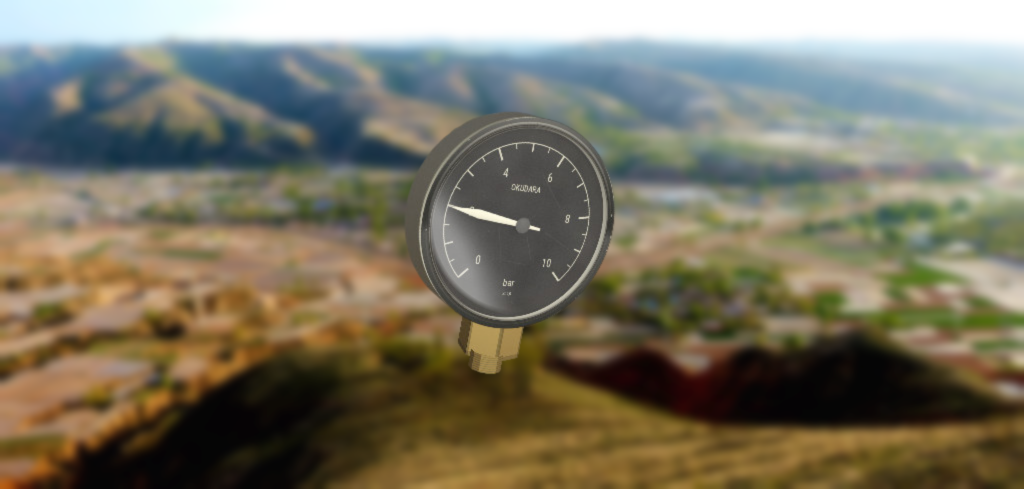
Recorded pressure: 2 bar
